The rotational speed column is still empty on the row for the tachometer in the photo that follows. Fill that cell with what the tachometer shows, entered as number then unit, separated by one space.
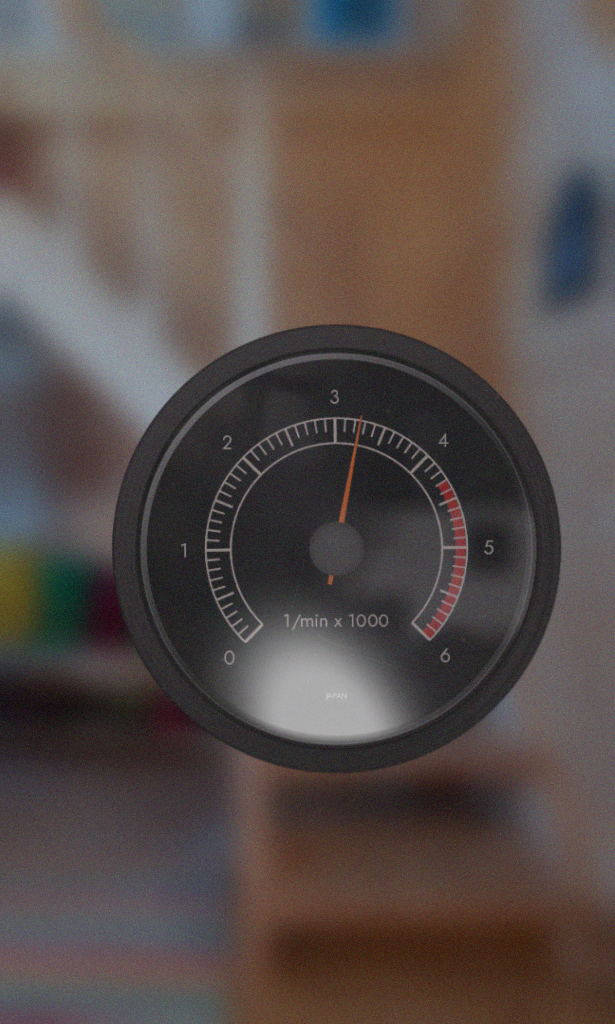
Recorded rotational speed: 3250 rpm
